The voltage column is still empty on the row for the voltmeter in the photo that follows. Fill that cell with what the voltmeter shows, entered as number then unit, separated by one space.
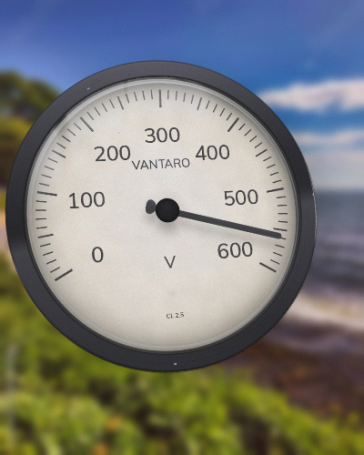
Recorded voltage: 560 V
